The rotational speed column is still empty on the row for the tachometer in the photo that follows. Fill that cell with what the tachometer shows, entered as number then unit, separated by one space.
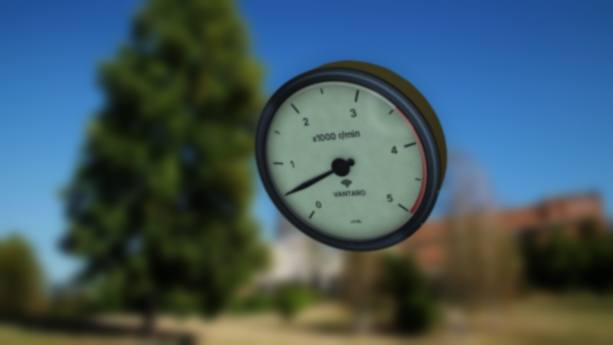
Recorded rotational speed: 500 rpm
